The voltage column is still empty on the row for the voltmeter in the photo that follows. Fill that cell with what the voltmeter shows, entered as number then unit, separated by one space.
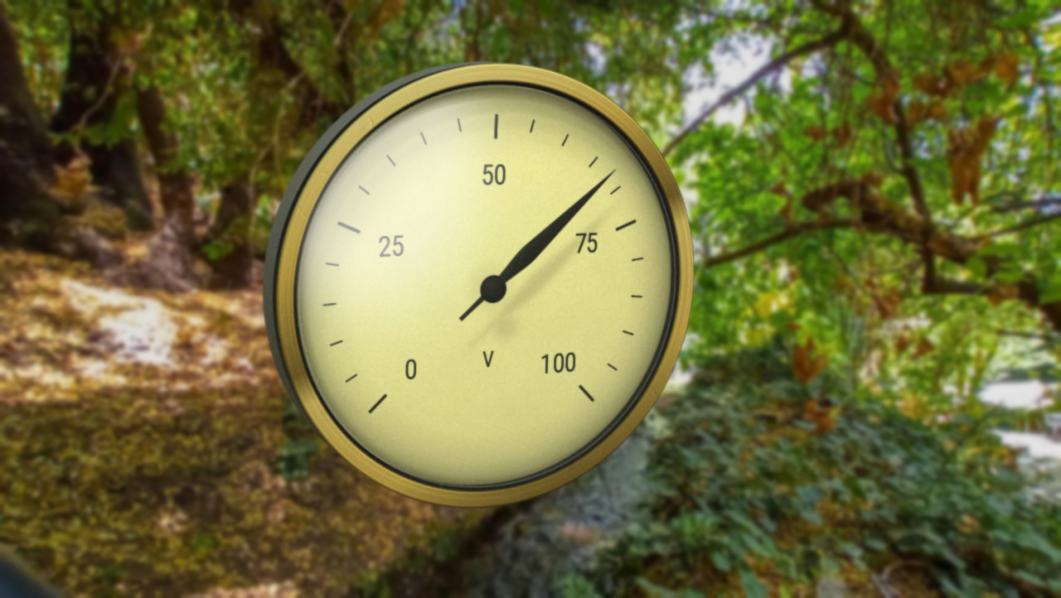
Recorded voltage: 67.5 V
